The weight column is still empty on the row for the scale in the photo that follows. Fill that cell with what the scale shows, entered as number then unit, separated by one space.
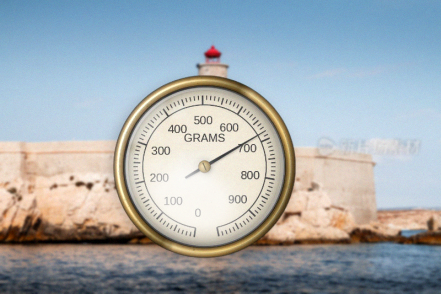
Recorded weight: 680 g
